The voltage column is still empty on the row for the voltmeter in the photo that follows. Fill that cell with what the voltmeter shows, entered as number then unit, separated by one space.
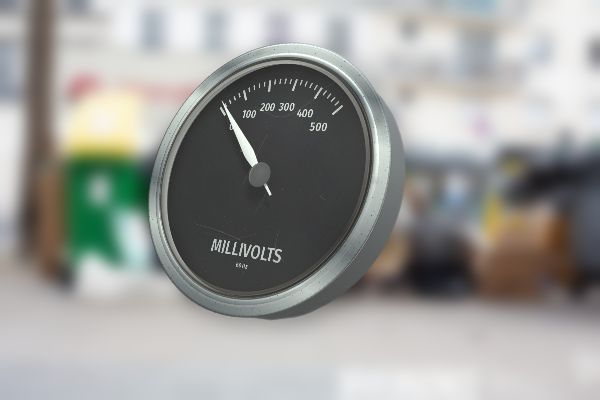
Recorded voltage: 20 mV
